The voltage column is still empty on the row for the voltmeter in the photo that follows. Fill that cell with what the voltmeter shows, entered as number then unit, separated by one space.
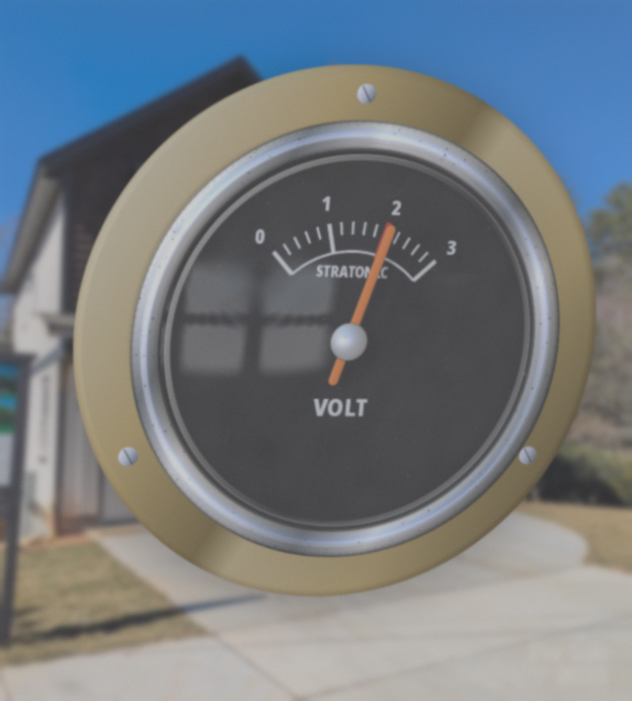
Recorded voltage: 2 V
